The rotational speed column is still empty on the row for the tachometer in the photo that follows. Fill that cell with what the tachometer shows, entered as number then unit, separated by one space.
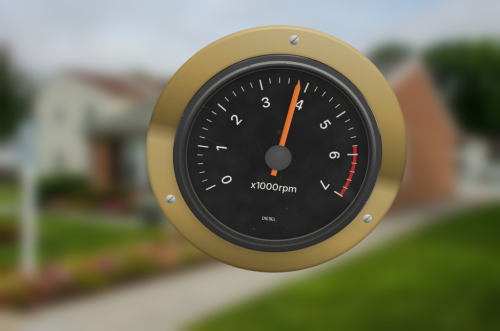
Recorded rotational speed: 3800 rpm
